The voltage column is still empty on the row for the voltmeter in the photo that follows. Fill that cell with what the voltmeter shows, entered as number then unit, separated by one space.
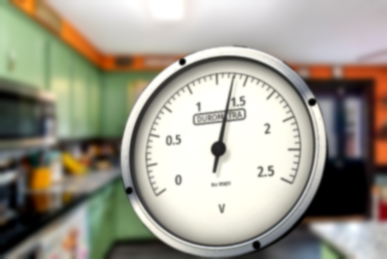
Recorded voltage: 1.4 V
